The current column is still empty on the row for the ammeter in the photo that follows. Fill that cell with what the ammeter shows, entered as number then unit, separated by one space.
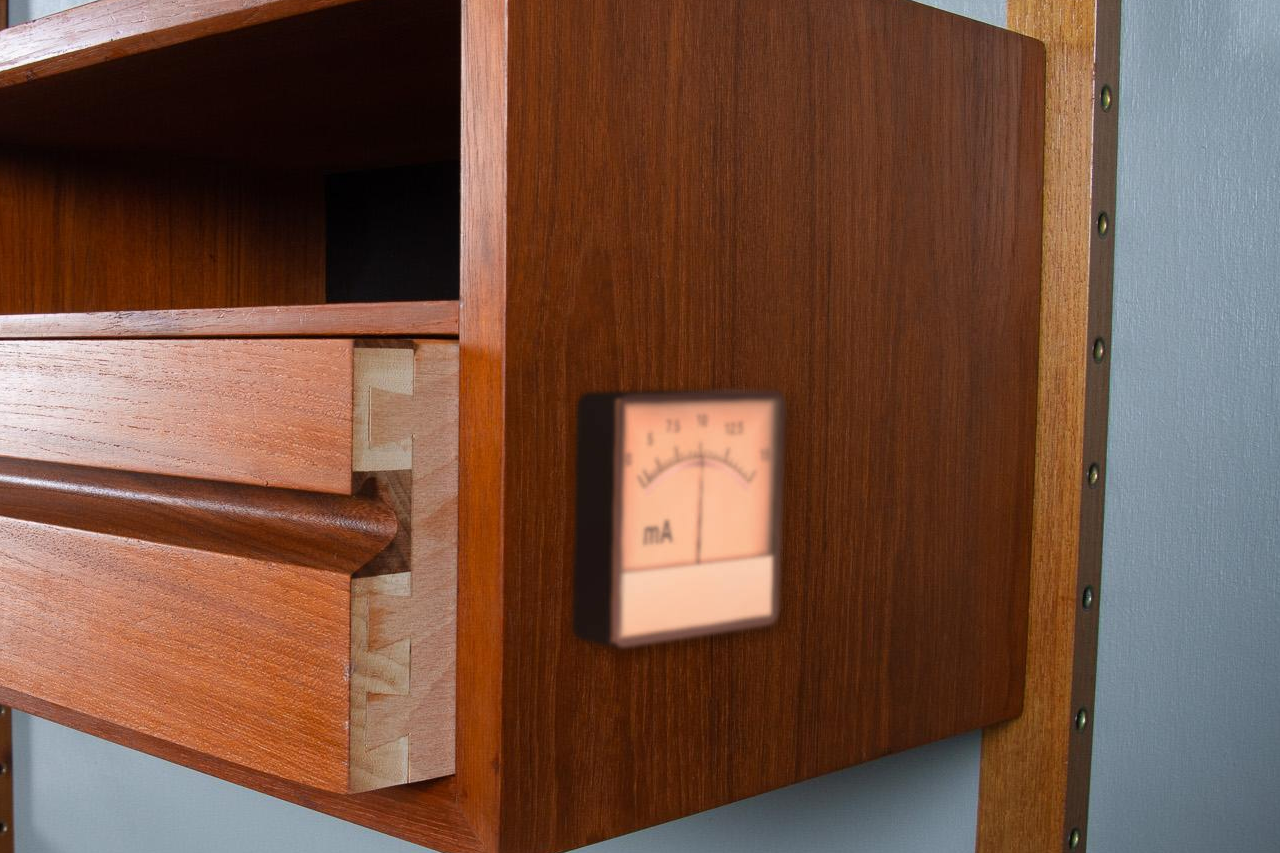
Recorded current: 10 mA
